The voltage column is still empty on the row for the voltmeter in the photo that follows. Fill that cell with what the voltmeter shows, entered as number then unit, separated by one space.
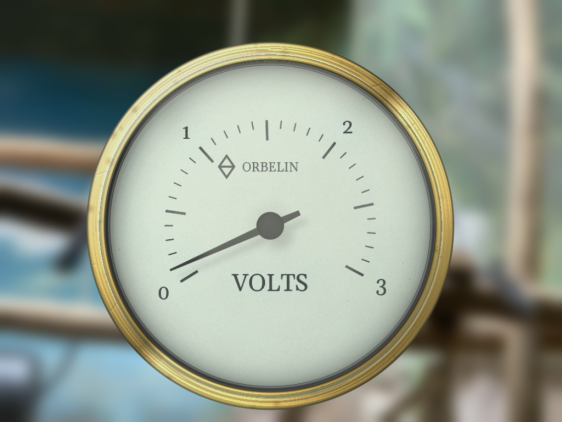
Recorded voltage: 0.1 V
